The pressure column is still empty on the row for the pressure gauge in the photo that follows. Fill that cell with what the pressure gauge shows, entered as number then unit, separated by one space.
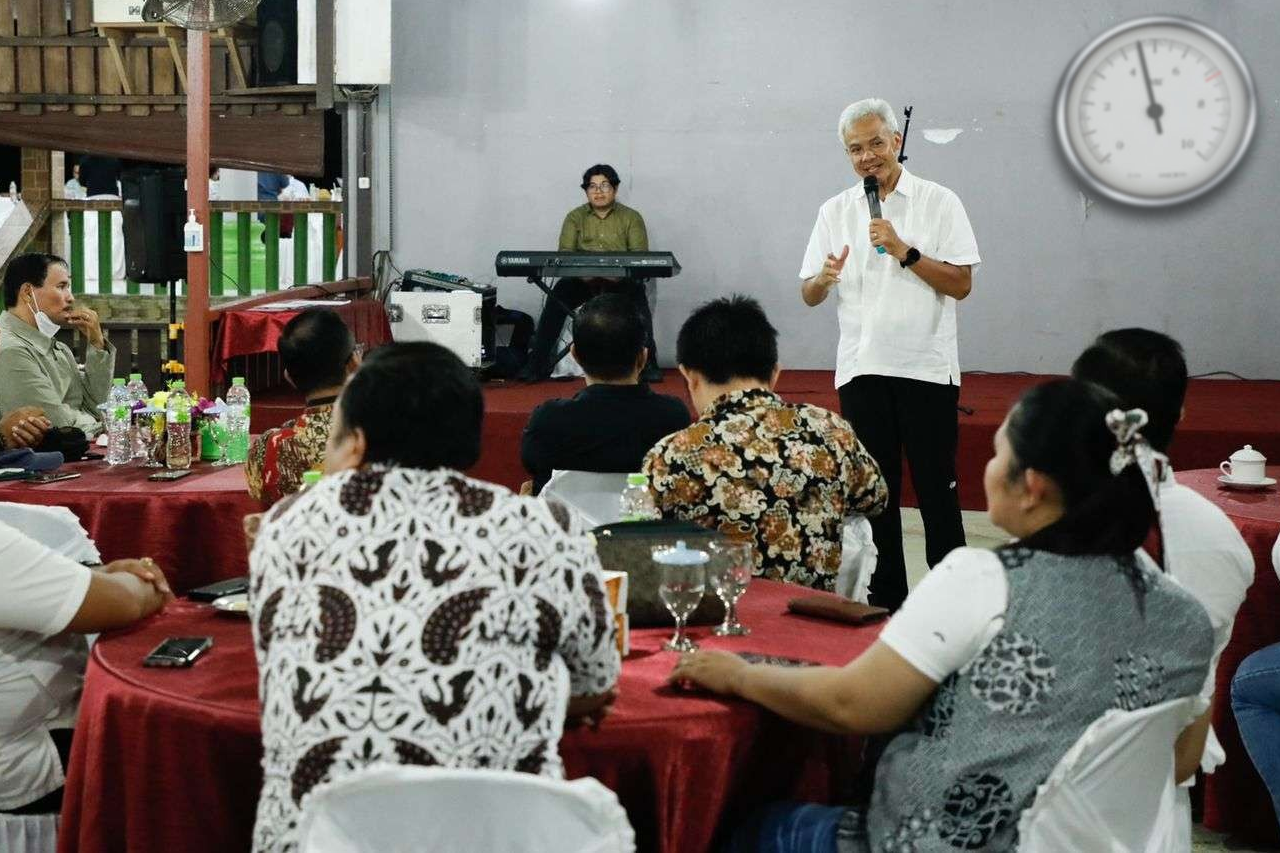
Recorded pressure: 4.5 bar
